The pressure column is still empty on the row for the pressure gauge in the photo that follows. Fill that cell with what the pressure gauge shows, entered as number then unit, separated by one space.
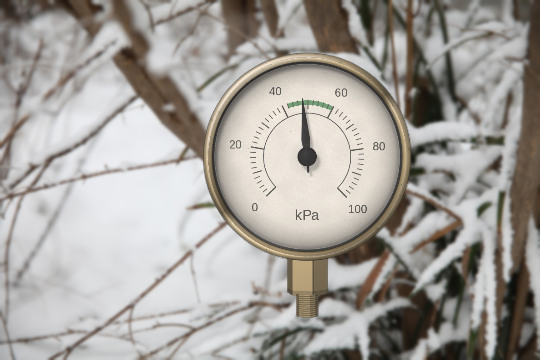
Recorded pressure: 48 kPa
